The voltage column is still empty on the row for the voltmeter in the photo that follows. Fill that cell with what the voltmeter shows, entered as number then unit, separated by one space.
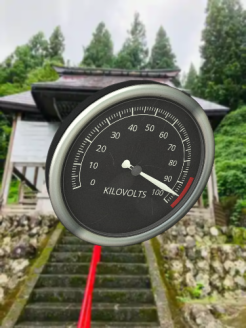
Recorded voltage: 95 kV
